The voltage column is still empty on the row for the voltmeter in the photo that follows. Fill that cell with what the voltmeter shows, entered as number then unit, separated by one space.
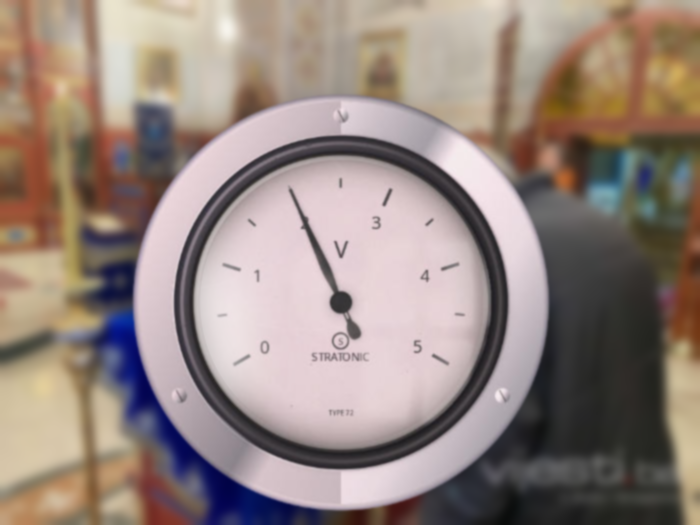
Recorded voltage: 2 V
